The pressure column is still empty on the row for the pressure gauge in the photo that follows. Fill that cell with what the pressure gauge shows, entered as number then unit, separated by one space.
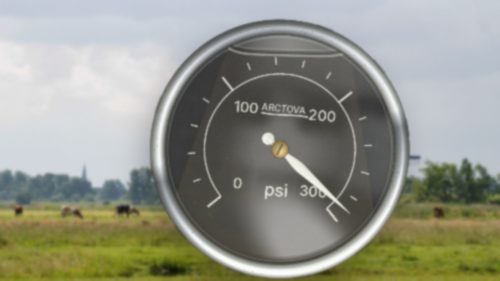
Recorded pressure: 290 psi
